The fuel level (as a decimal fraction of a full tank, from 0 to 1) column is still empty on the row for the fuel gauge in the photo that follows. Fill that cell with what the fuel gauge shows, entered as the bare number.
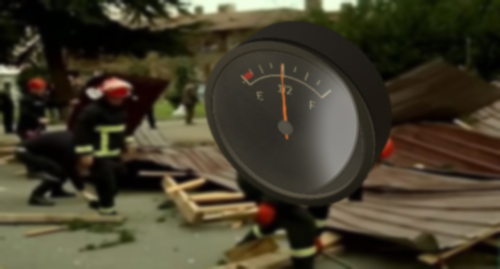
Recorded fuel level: 0.5
